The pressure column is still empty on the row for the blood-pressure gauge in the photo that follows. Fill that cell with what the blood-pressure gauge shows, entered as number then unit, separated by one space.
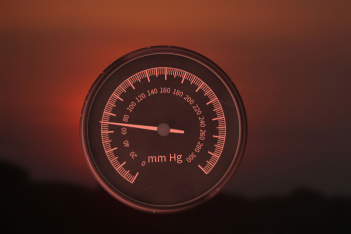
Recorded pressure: 70 mmHg
